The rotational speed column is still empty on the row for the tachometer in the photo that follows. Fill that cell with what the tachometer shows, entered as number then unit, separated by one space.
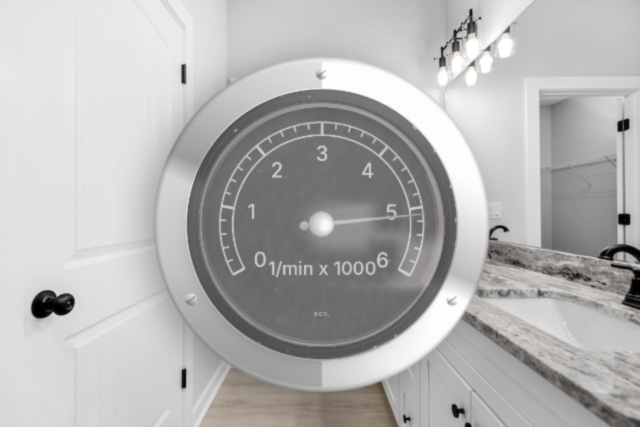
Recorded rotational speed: 5100 rpm
